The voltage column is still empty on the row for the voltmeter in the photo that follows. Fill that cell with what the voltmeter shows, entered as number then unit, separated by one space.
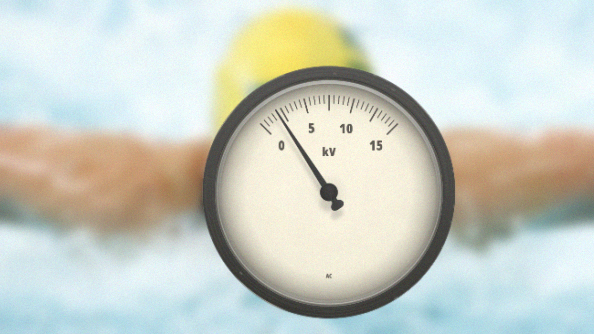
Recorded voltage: 2 kV
